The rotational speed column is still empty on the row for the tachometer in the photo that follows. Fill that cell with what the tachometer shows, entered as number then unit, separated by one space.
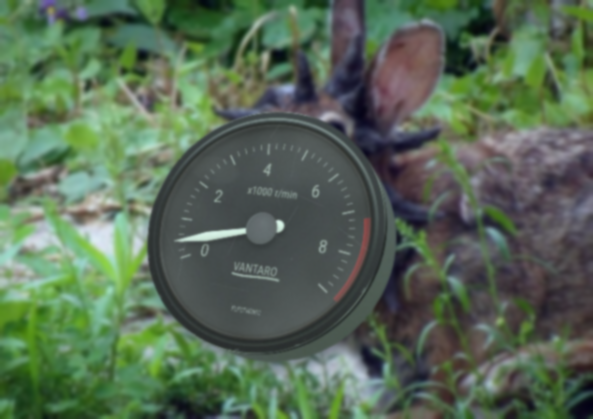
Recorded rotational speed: 400 rpm
